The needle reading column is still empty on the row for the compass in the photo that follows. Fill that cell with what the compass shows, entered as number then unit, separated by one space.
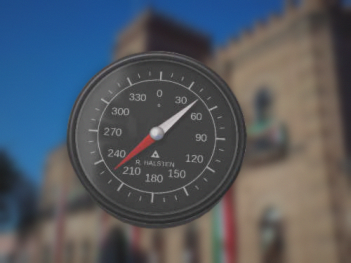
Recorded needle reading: 225 °
